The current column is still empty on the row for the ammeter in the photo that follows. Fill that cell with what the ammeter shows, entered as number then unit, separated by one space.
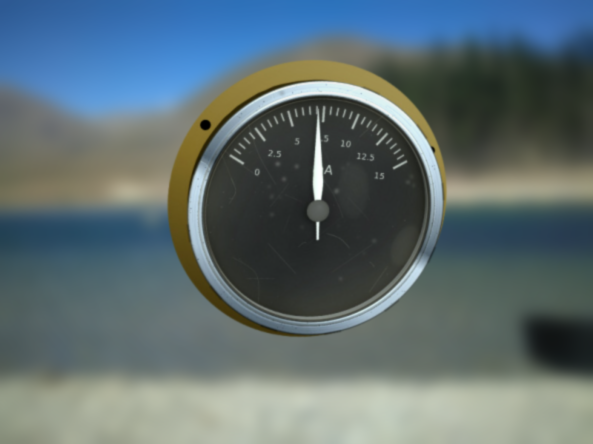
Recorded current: 7 mA
